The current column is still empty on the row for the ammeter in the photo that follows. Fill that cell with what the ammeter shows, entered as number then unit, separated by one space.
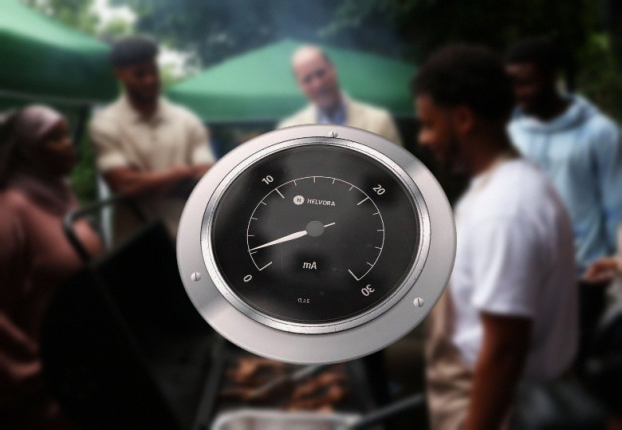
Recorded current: 2 mA
